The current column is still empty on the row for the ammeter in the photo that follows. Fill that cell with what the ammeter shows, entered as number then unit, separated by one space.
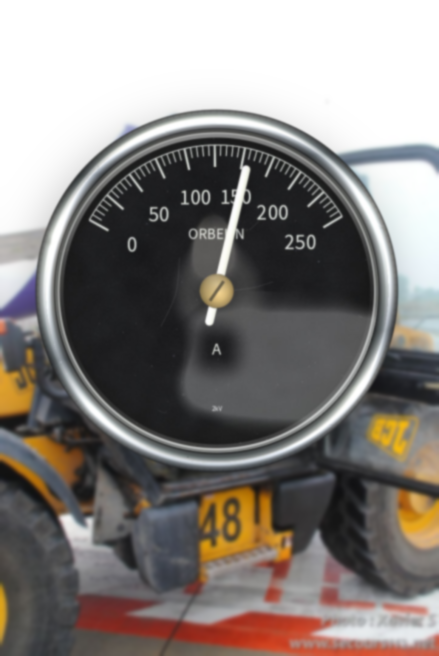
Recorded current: 155 A
